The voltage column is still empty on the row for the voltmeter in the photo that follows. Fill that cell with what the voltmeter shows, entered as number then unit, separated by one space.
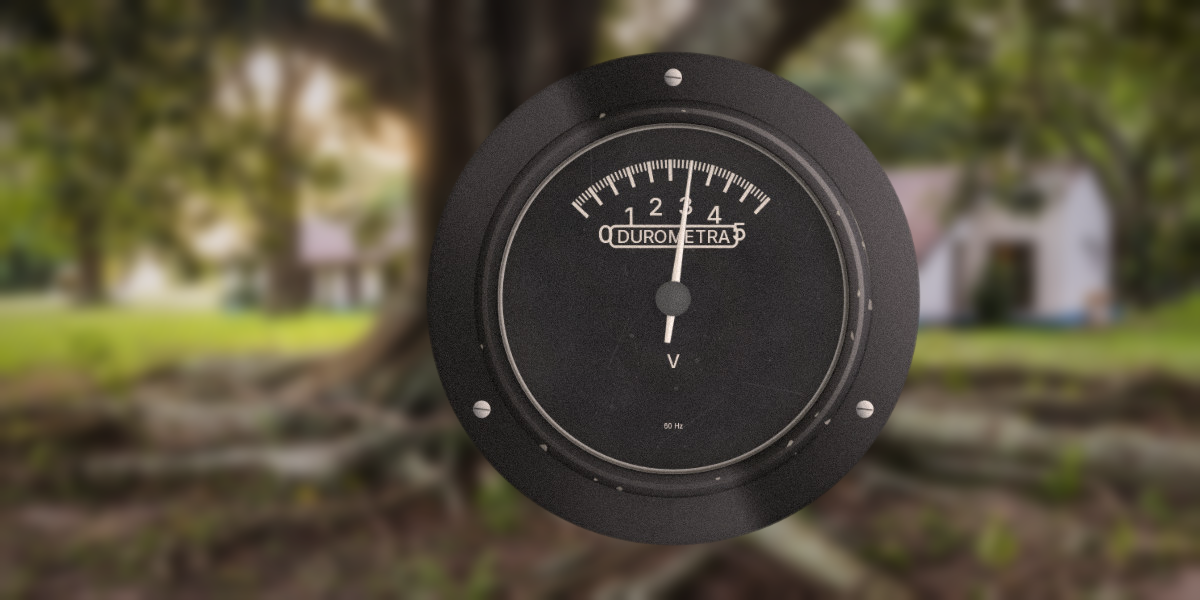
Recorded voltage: 3 V
